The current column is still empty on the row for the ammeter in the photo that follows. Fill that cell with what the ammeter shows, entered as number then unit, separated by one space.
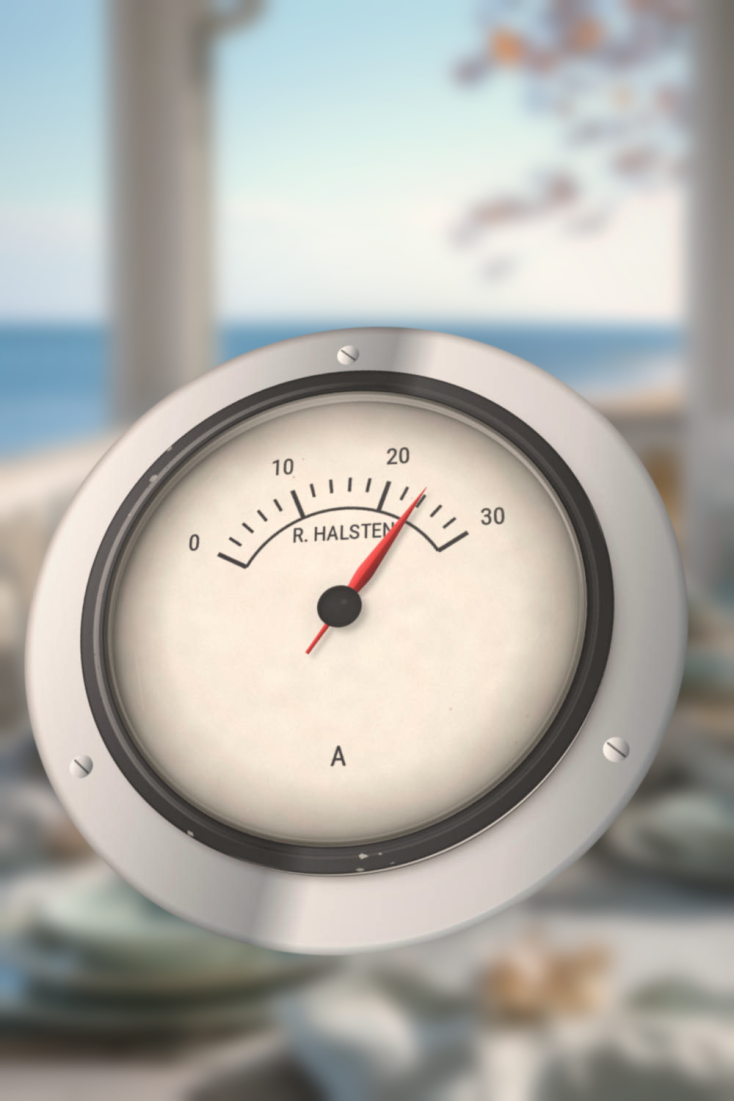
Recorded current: 24 A
